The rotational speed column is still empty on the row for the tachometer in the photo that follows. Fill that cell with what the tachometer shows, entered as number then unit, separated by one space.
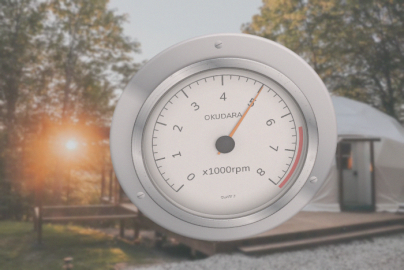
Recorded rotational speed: 5000 rpm
